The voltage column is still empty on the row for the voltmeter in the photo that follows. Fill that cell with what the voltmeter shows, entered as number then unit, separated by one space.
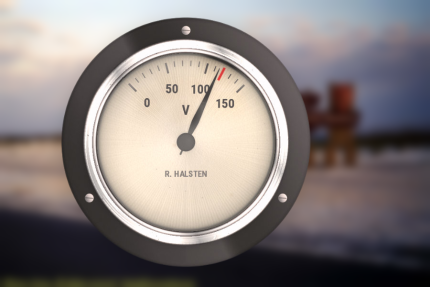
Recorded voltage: 115 V
